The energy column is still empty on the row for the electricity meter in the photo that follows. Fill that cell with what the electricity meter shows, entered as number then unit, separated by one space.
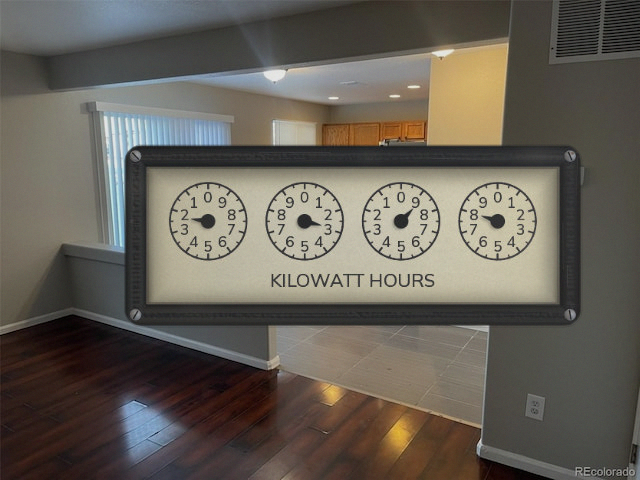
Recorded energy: 2288 kWh
